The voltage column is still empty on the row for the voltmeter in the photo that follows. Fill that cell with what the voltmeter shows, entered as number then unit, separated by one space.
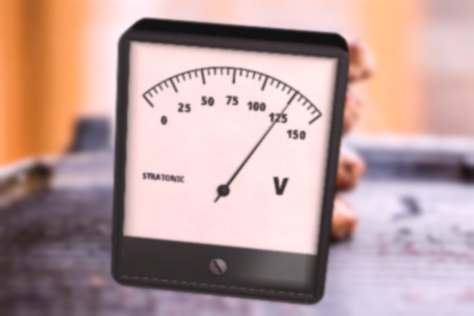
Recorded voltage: 125 V
